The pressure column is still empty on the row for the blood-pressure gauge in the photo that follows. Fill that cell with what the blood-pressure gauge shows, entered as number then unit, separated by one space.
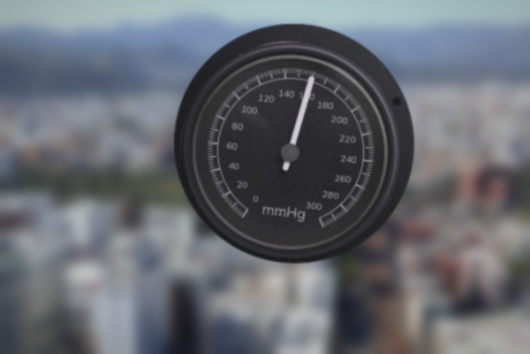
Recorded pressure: 160 mmHg
